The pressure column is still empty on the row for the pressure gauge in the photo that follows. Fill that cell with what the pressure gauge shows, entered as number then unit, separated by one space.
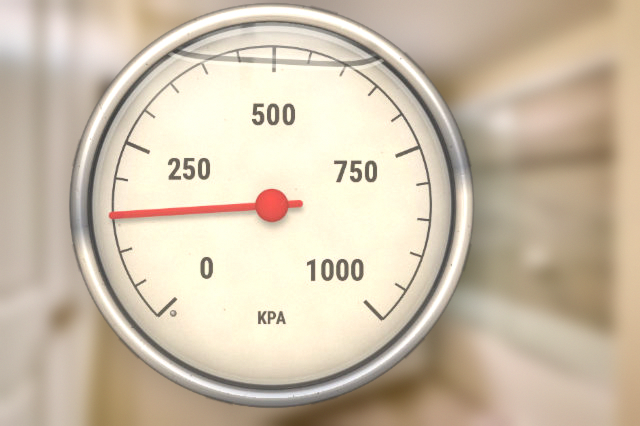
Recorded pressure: 150 kPa
